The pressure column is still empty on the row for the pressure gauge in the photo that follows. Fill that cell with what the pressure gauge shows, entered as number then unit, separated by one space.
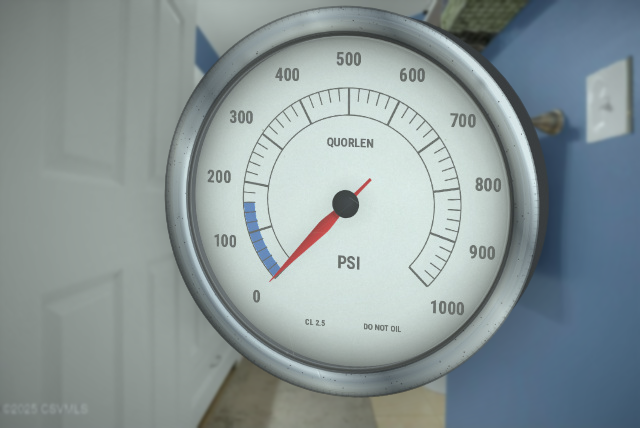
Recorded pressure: 0 psi
